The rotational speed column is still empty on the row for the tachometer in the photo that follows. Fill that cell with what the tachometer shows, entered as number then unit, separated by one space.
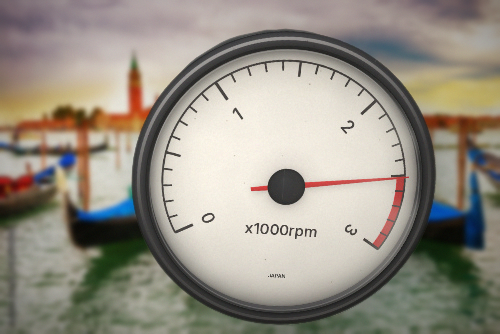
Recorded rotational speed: 2500 rpm
